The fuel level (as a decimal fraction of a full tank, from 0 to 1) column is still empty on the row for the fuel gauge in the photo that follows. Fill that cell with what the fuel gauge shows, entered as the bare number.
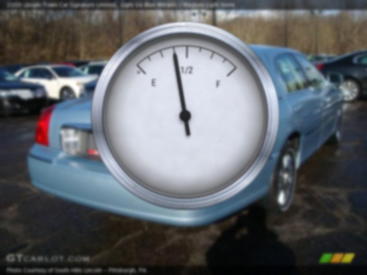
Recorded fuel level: 0.375
